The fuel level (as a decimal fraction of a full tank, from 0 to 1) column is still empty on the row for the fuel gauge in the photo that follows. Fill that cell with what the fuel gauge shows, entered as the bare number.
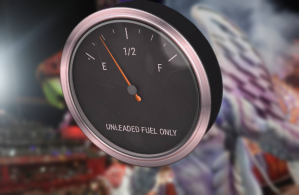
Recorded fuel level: 0.25
